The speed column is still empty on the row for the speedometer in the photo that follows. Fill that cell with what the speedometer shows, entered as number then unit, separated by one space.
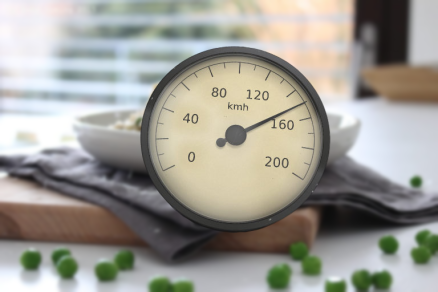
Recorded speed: 150 km/h
